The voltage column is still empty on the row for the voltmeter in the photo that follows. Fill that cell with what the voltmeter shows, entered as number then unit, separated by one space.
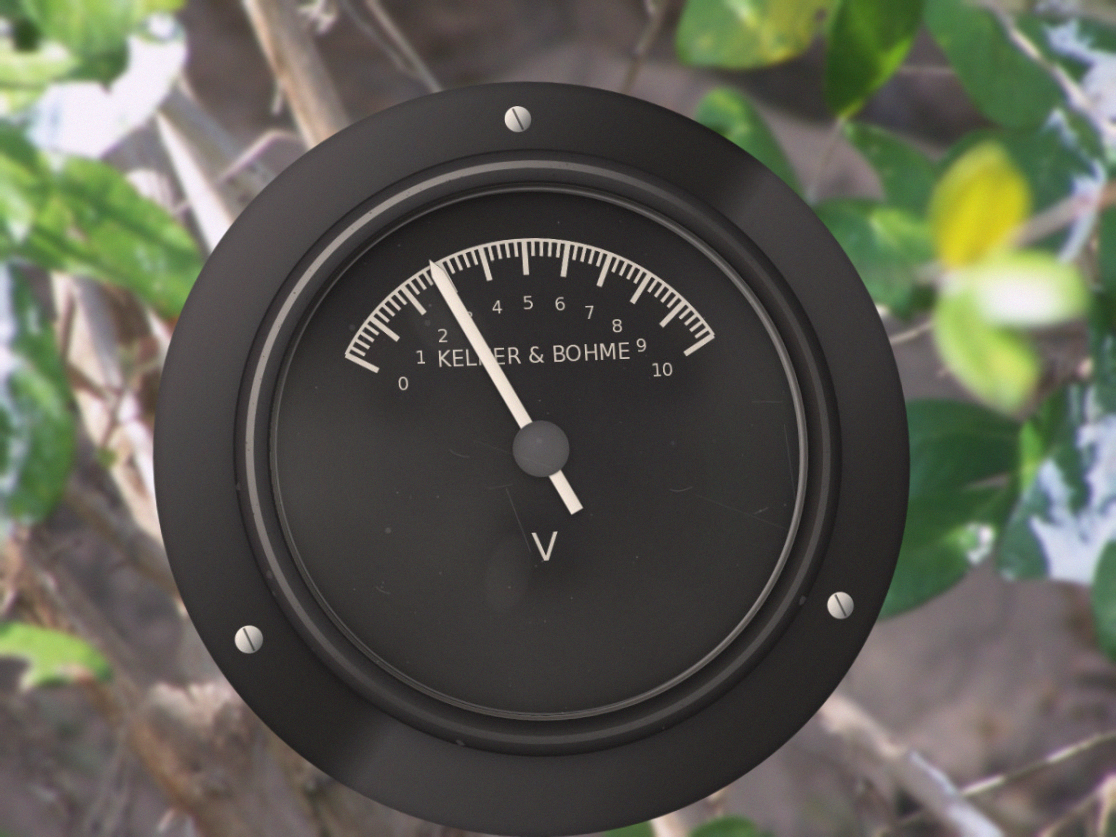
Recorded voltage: 2.8 V
